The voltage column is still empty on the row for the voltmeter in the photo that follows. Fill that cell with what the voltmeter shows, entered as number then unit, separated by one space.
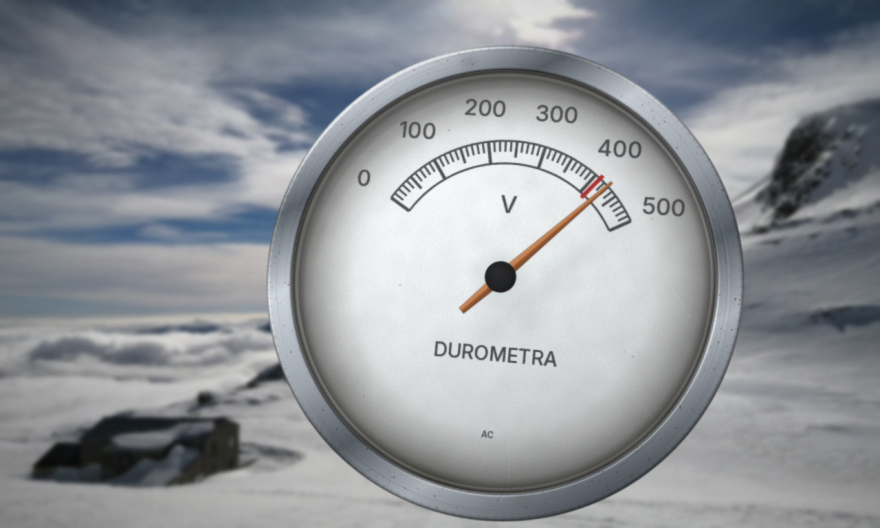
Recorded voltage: 430 V
